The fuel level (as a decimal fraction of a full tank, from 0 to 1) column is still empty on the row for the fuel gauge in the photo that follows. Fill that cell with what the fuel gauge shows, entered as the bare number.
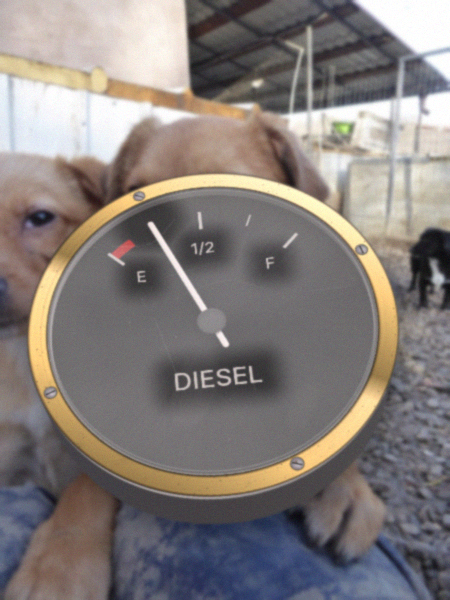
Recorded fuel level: 0.25
